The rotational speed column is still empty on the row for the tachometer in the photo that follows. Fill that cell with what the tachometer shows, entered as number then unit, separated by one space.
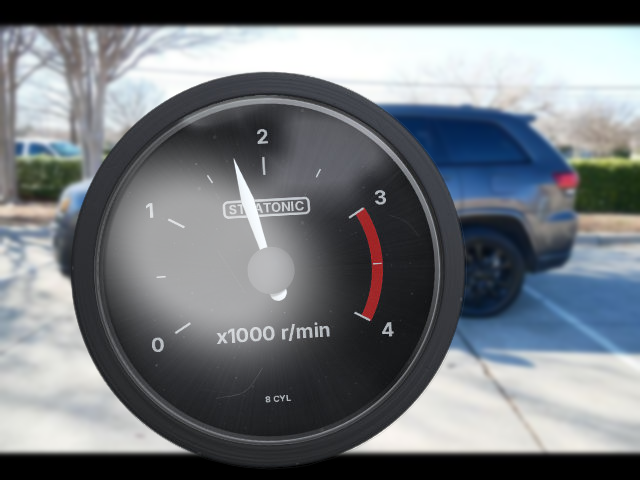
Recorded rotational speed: 1750 rpm
